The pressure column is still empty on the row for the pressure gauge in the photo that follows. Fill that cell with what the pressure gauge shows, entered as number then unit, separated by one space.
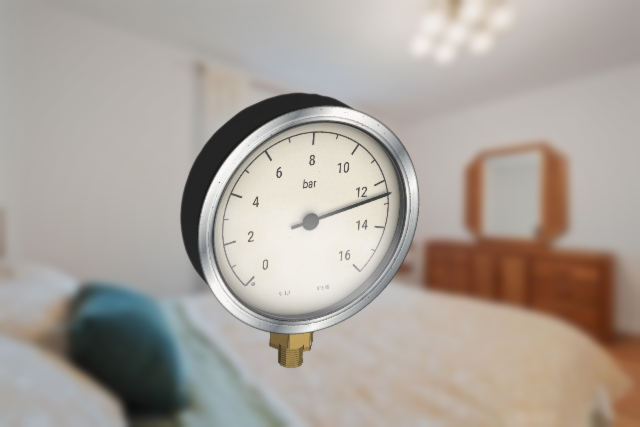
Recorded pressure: 12.5 bar
